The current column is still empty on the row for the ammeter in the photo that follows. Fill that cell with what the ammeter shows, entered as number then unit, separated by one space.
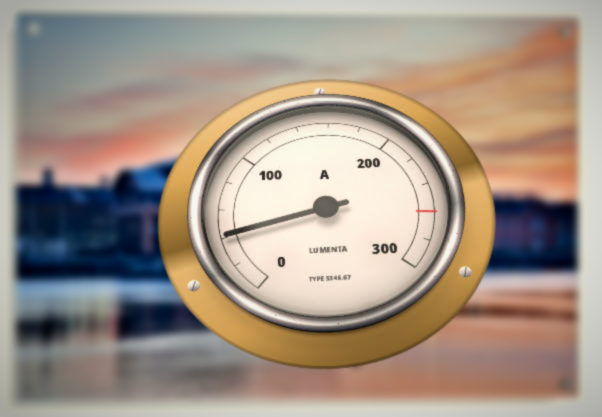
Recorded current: 40 A
